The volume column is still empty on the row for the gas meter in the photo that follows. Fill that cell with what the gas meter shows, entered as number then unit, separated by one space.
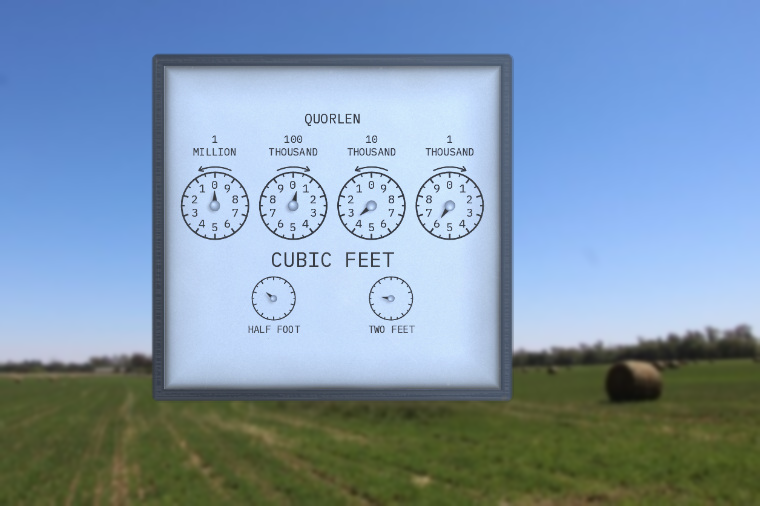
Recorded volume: 3600 ft³
